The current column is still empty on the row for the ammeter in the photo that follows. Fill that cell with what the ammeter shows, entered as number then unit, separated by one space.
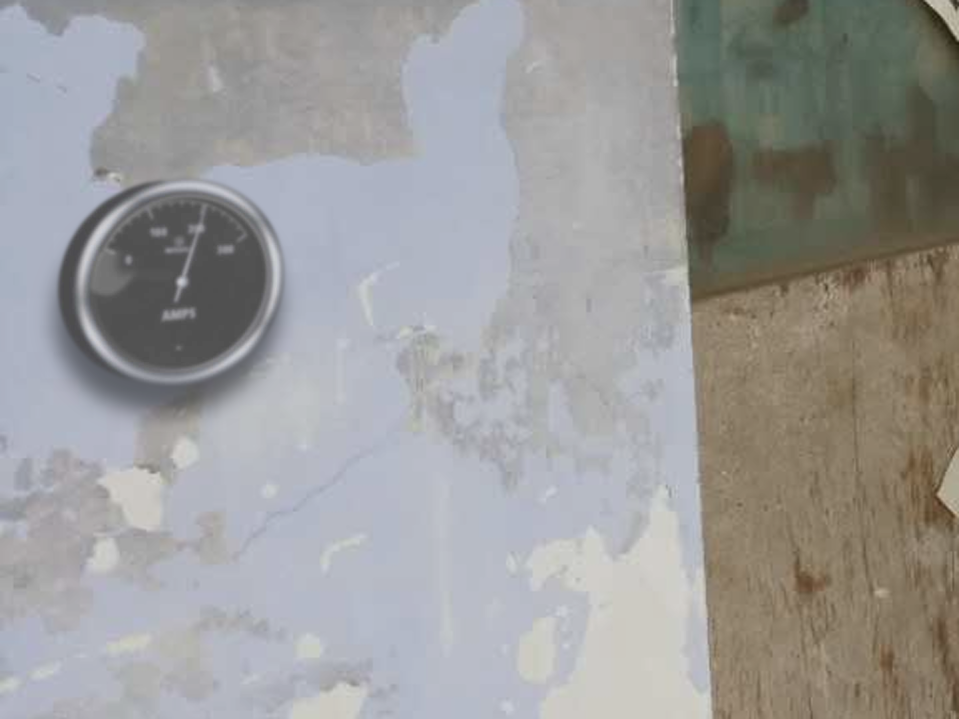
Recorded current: 200 A
